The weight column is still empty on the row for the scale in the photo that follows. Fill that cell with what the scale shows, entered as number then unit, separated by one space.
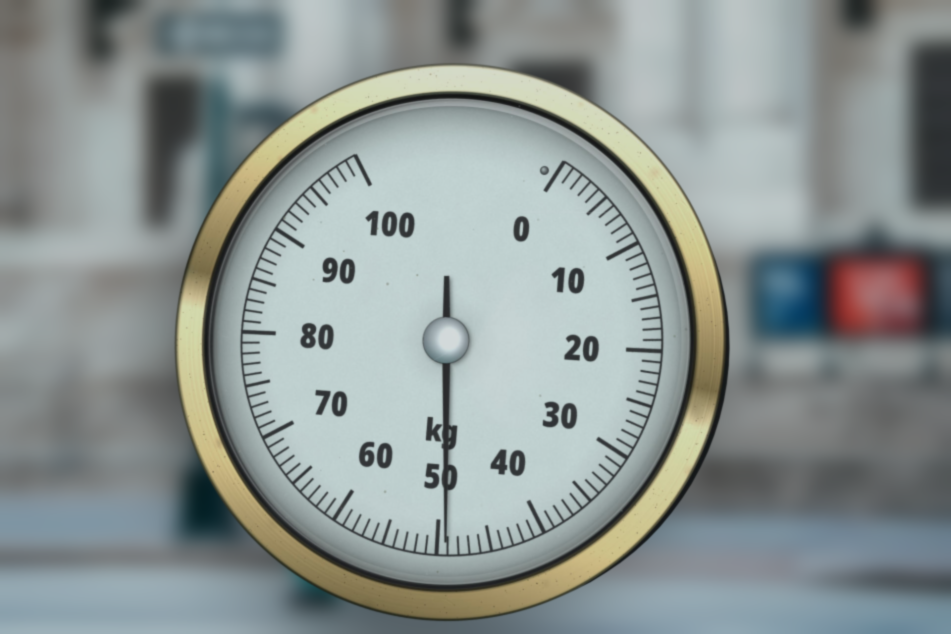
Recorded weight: 49 kg
